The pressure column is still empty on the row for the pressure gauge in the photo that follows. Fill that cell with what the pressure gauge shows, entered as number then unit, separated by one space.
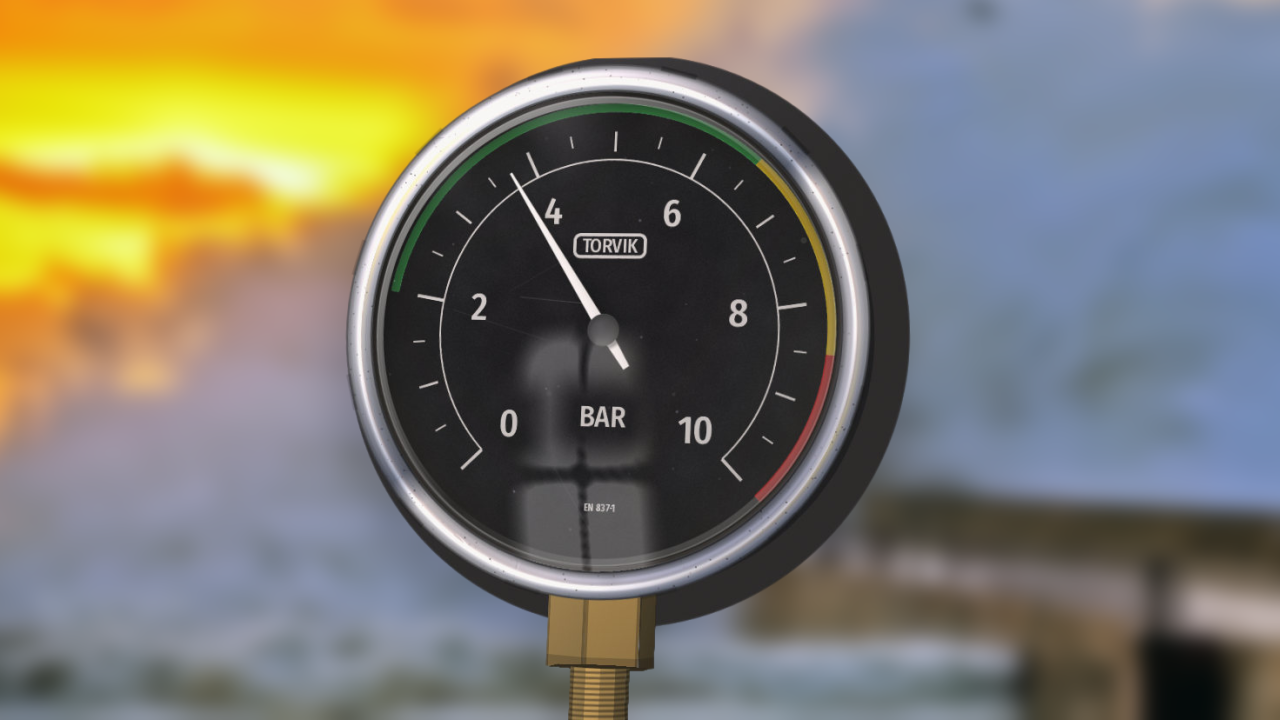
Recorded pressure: 3.75 bar
